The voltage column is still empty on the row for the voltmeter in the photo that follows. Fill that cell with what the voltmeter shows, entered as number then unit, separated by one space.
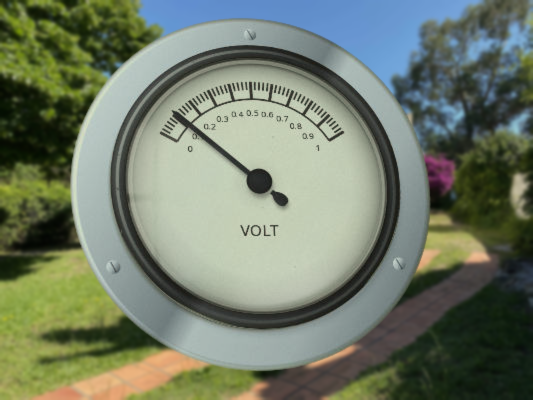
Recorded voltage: 0.1 V
